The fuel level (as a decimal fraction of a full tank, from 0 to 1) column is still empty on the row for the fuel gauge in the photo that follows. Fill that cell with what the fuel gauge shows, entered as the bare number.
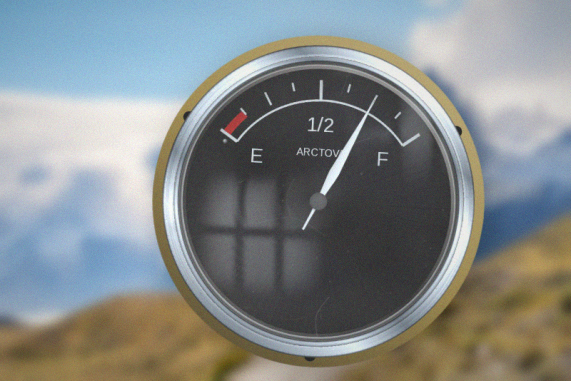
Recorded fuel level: 0.75
